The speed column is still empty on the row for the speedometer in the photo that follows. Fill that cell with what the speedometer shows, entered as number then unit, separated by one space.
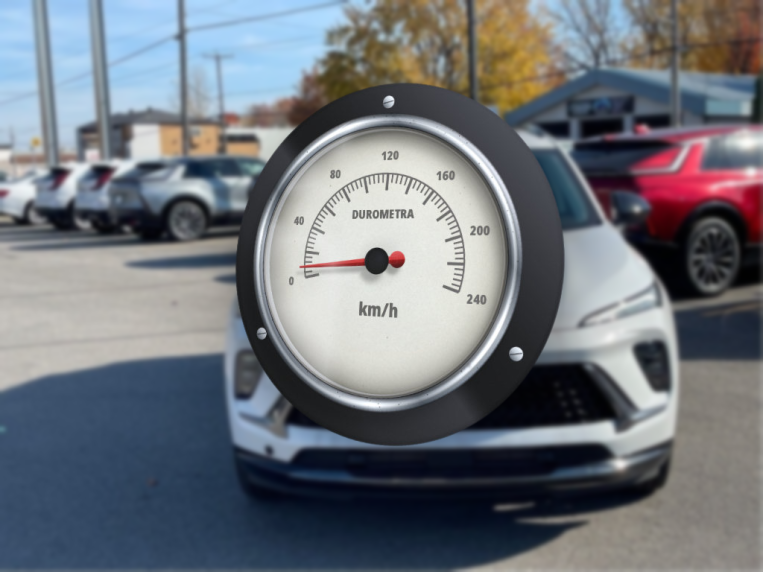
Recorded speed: 8 km/h
